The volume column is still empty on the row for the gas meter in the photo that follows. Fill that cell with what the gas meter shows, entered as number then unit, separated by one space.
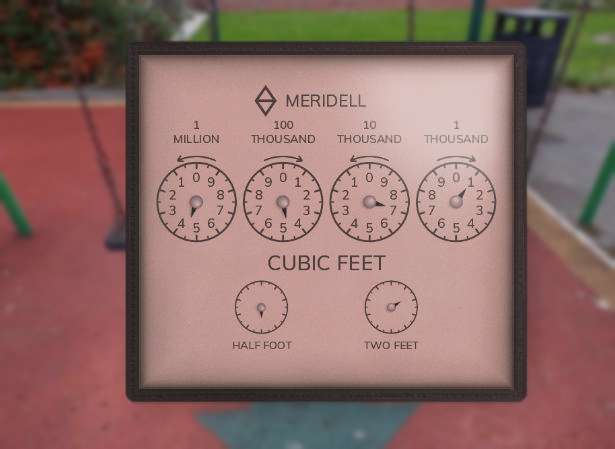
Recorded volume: 447100 ft³
